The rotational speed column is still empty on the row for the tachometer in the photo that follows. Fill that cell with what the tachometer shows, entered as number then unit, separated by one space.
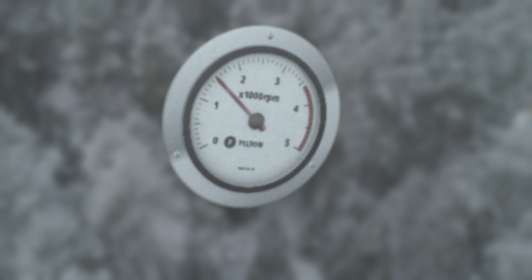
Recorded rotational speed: 1500 rpm
